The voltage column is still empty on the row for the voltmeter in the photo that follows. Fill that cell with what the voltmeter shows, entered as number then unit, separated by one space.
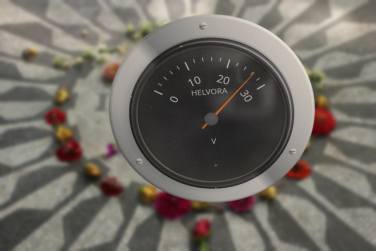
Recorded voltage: 26 V
